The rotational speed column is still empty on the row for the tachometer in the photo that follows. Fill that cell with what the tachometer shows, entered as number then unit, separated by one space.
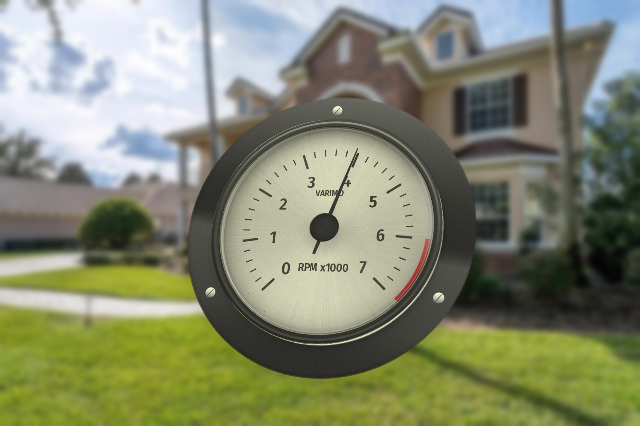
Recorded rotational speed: 4000 rpm
